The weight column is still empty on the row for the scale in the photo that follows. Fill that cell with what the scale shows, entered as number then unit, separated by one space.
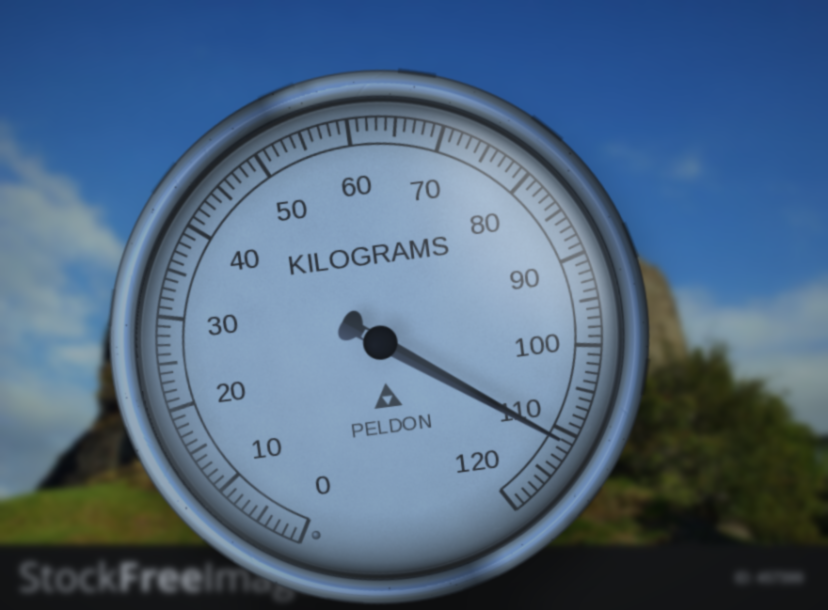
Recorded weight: 111 kg
